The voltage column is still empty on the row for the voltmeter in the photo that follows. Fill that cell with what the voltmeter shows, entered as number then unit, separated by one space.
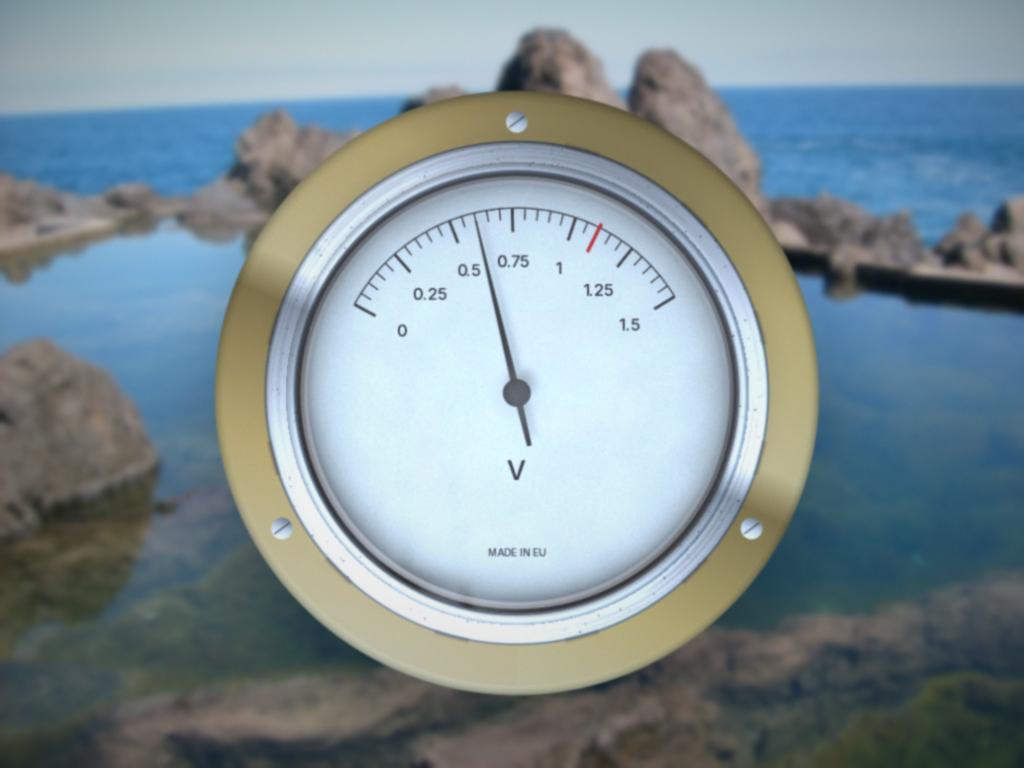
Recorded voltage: 0.6 V
